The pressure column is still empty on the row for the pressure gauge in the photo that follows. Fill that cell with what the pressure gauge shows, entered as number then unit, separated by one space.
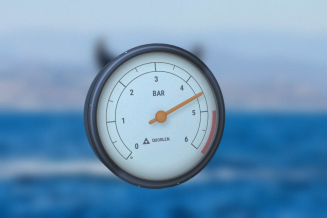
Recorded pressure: 4.5 bar
